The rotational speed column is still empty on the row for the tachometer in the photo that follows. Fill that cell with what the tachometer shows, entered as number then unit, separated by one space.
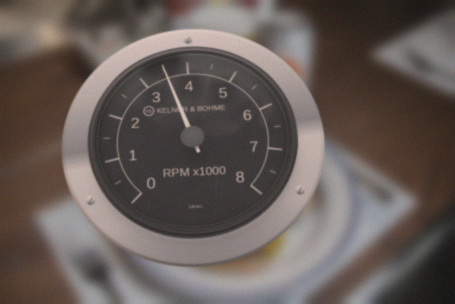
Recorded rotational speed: 3500 rpm
